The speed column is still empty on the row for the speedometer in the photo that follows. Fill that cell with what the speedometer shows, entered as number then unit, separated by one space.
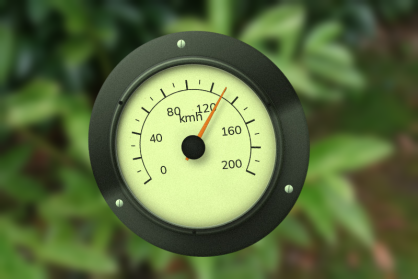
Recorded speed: 130 km/h
